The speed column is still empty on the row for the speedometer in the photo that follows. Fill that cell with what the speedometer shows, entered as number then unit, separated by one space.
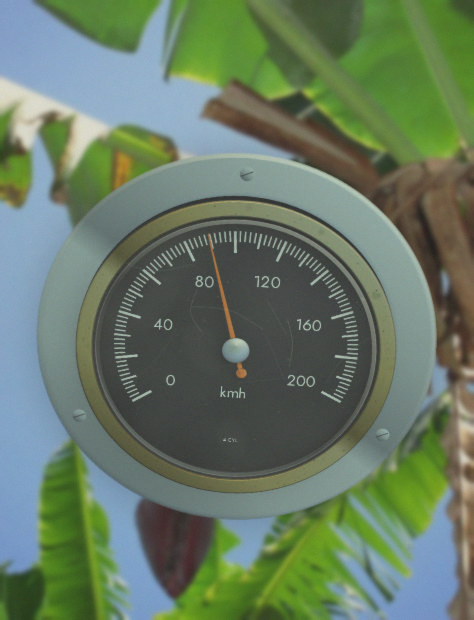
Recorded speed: 90 km/h
